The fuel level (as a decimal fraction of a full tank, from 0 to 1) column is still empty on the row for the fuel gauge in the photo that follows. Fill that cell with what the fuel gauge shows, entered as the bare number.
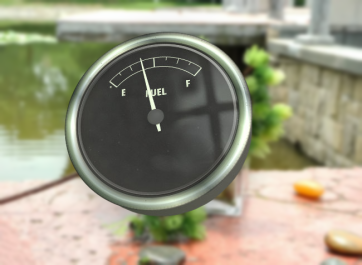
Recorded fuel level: 0.375
